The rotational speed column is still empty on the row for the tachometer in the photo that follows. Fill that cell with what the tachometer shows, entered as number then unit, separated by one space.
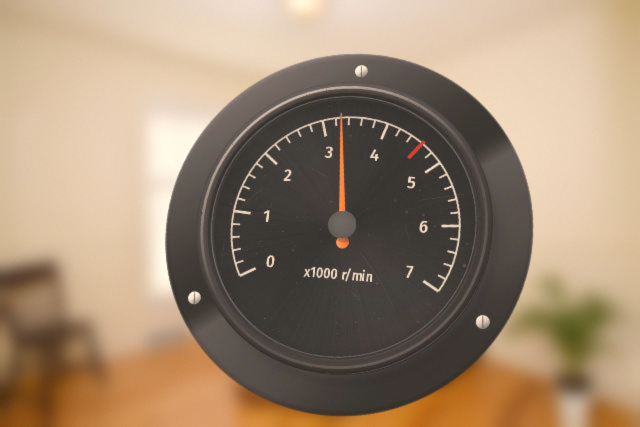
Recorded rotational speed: 3300 rpm
